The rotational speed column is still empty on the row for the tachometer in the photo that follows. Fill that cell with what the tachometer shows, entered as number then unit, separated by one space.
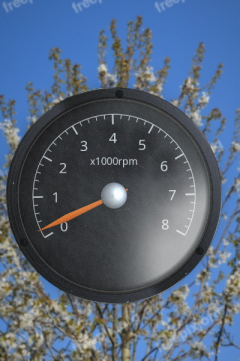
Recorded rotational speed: 200 rpm
